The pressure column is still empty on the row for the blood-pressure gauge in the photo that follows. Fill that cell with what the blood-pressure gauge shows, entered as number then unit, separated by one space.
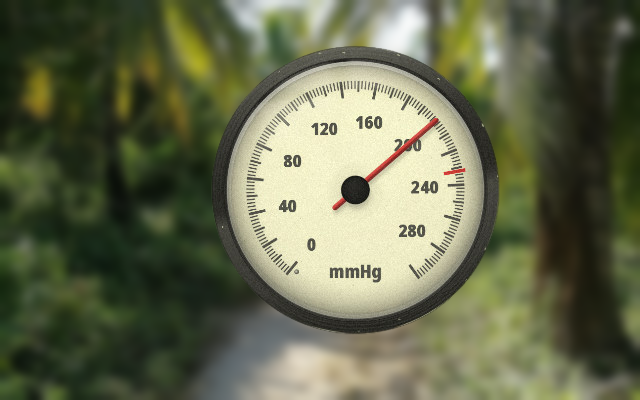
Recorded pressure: 200 mmHg
